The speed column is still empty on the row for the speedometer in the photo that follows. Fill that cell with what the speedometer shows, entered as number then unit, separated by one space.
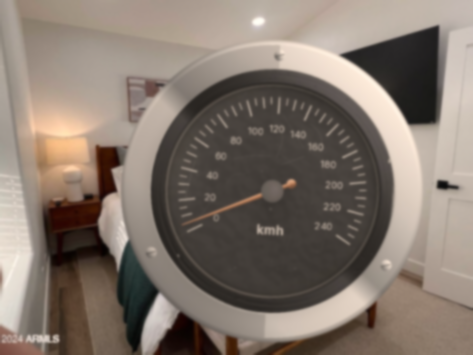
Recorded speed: 5 km/h
